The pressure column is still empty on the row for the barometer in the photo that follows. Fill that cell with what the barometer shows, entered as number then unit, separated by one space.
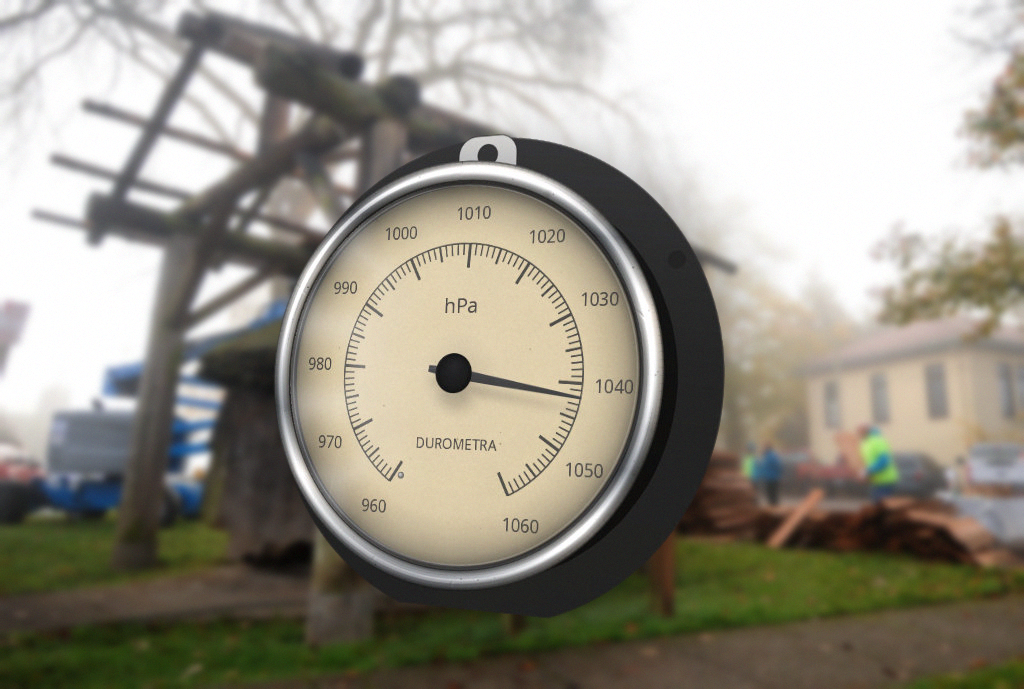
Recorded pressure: 1042 hPa
